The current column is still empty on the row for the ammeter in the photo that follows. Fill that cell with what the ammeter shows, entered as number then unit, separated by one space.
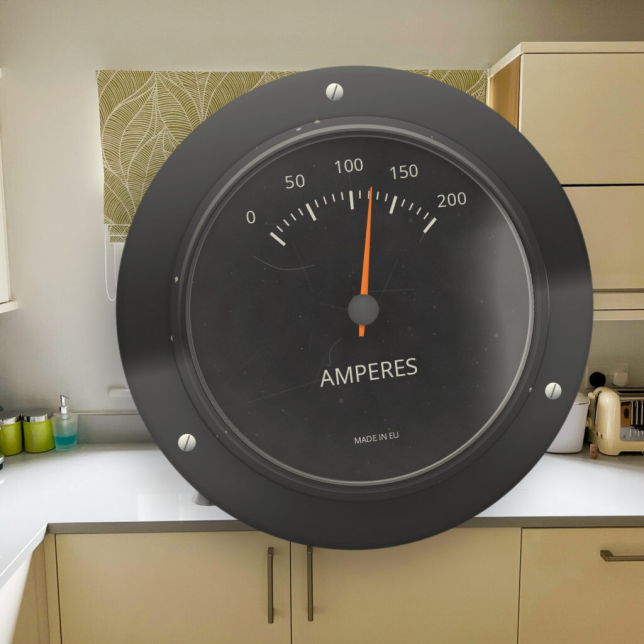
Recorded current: 120 A
